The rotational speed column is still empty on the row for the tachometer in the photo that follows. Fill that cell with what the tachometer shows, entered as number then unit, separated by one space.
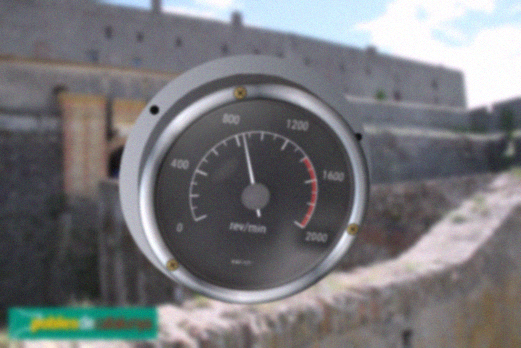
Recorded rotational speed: 850 rpm
